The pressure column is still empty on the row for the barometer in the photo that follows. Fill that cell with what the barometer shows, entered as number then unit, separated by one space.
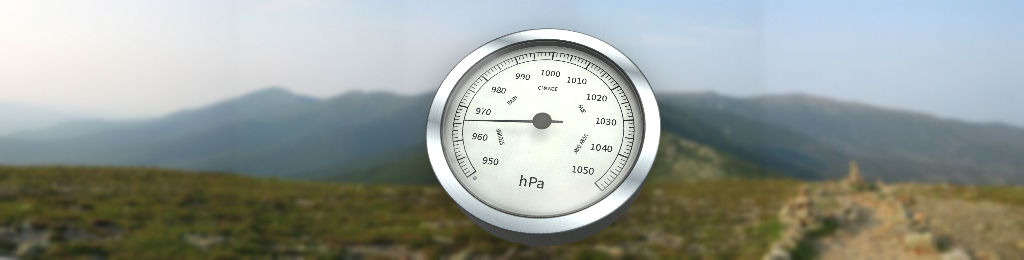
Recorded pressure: 965 hPa
